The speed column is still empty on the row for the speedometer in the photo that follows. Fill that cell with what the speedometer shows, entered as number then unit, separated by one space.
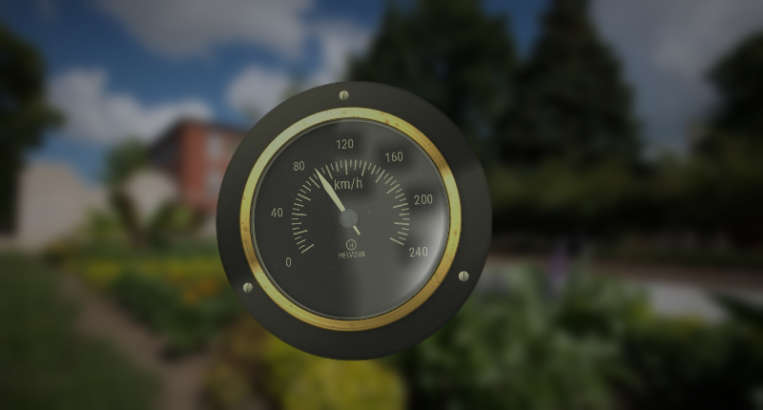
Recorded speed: 90 km/h
